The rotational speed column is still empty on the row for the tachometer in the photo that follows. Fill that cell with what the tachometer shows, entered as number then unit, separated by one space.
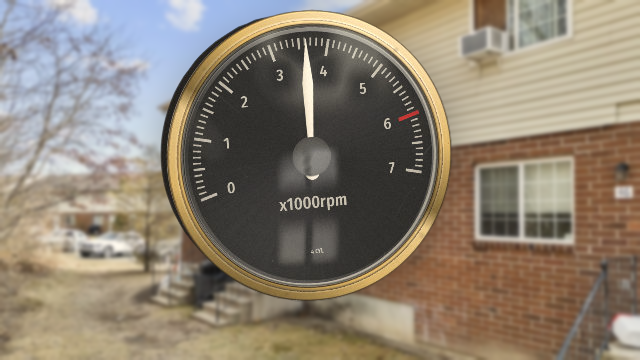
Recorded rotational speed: 3600 rpm
